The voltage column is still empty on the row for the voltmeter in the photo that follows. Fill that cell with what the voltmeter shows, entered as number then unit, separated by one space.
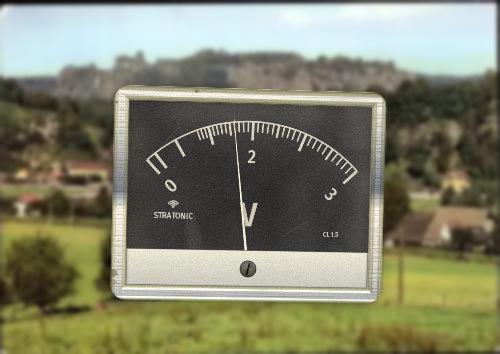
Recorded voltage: 1.8 V
